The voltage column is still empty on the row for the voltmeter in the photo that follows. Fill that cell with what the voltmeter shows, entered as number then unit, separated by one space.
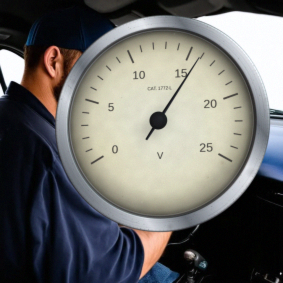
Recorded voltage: 16 V
